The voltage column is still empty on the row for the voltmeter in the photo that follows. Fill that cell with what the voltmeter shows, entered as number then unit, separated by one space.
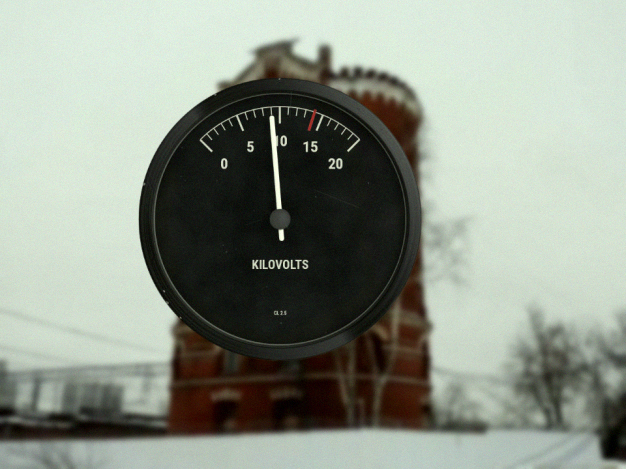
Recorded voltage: 9 kV
